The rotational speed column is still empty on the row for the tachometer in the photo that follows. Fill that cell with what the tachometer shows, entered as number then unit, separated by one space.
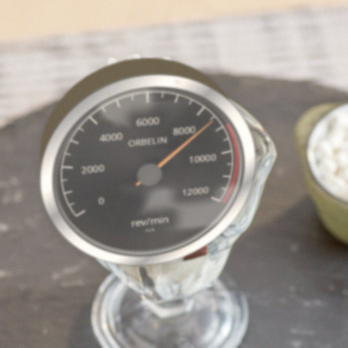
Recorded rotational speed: 8500 rpm
